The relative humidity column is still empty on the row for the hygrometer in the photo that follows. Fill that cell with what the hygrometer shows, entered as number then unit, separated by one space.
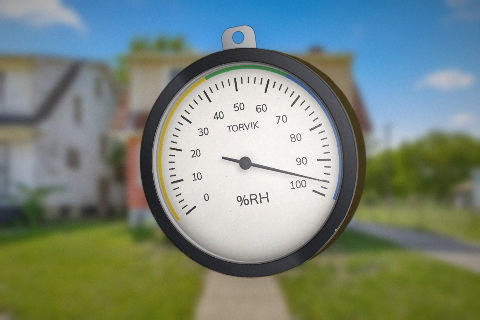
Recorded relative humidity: 96 %
